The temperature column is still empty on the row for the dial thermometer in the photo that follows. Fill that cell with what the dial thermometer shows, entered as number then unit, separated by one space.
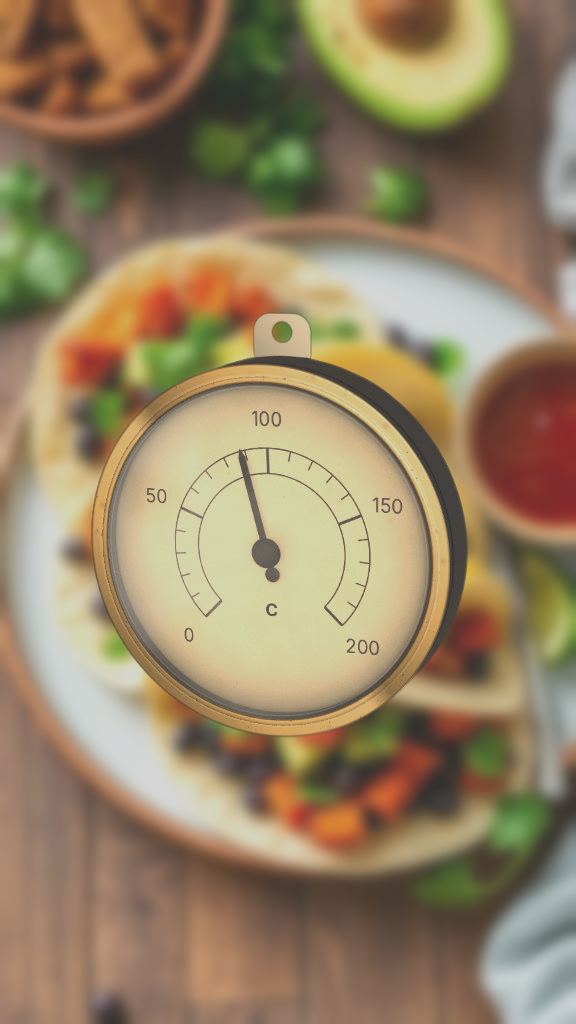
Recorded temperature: 90 °C
